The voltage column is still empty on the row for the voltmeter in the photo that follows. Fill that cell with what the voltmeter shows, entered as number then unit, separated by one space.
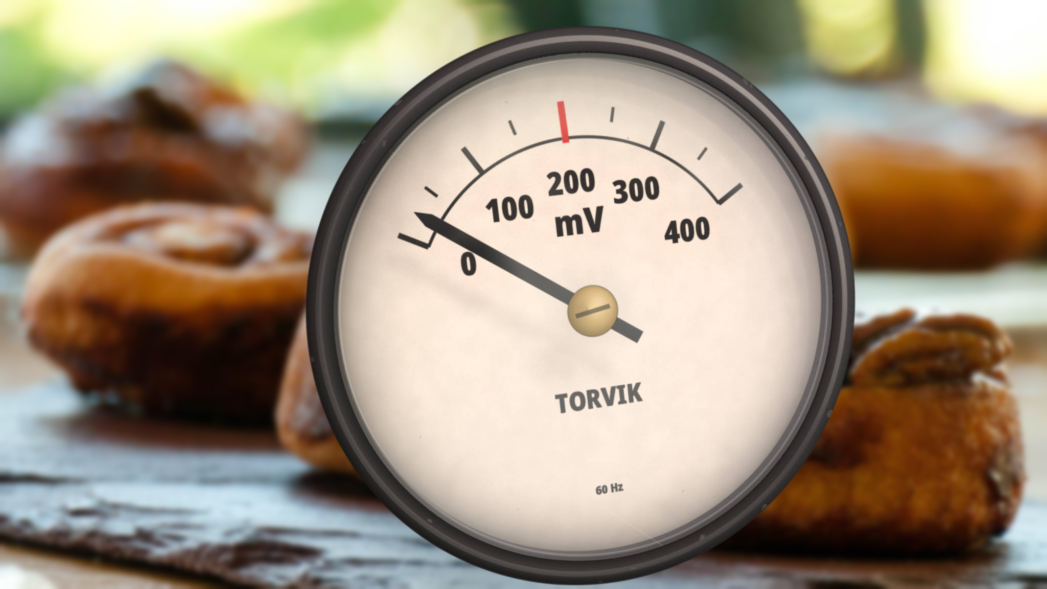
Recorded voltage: 25 mV
